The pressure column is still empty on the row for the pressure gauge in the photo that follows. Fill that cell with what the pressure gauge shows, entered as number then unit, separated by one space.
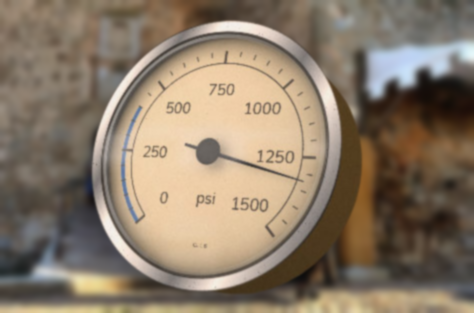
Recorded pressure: 1325 psi
